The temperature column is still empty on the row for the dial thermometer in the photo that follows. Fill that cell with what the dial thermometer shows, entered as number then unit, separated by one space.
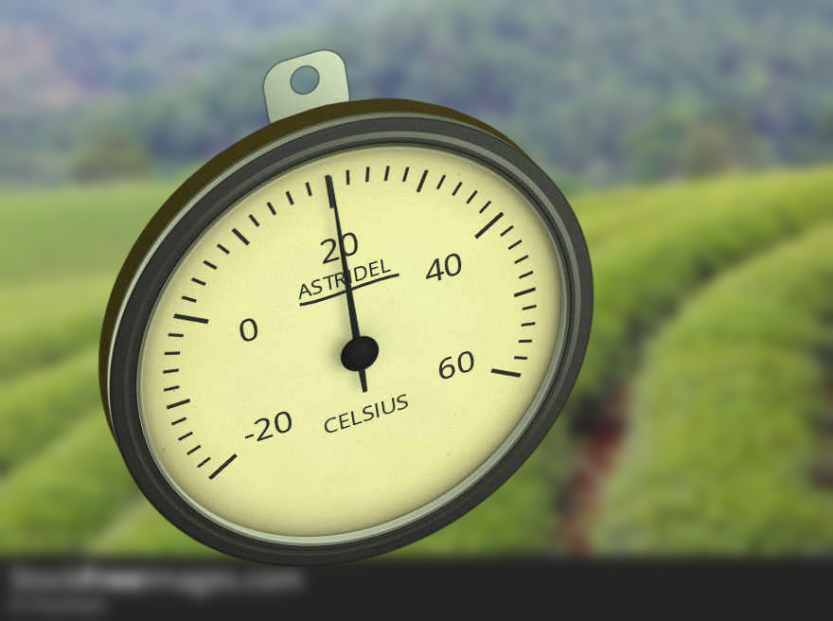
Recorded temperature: 20 °C
